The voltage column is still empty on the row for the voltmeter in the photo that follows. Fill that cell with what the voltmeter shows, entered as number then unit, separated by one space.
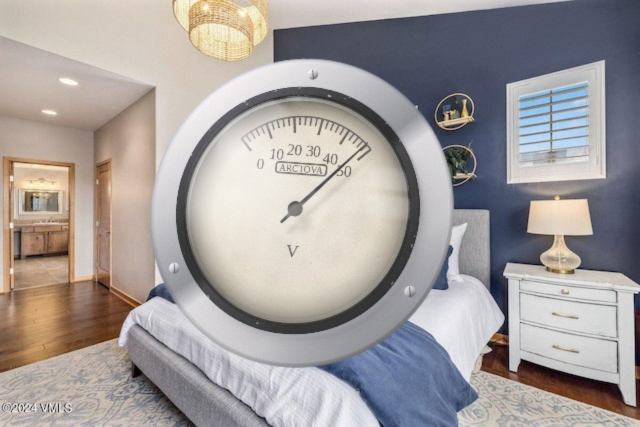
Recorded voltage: 48 V
